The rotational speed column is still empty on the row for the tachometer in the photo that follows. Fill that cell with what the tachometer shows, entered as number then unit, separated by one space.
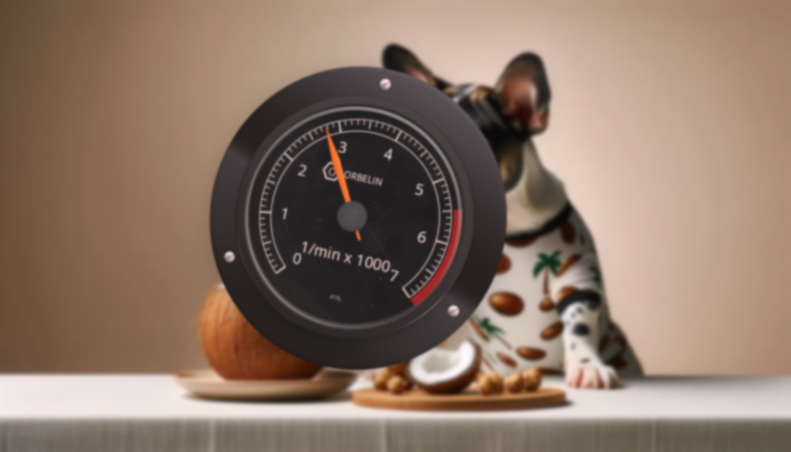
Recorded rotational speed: 2800 rpm
